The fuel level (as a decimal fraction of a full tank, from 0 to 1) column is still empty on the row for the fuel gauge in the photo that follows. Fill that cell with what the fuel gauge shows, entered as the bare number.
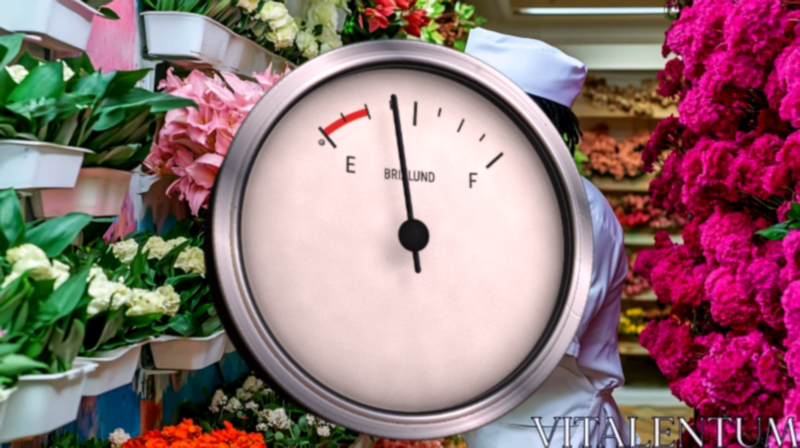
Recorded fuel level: 0.375
